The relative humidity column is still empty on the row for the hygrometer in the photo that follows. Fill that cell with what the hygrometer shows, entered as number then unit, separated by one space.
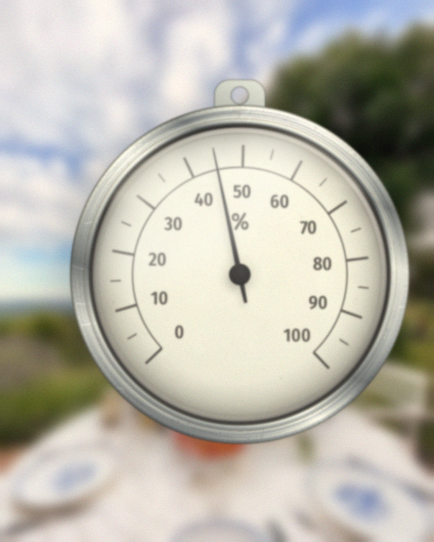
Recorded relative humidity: 45 %
